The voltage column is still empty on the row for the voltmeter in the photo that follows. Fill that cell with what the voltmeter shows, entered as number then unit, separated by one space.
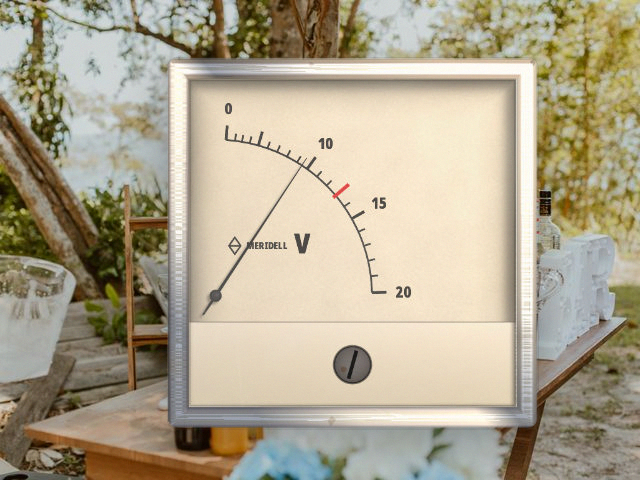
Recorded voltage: 9.5 V
